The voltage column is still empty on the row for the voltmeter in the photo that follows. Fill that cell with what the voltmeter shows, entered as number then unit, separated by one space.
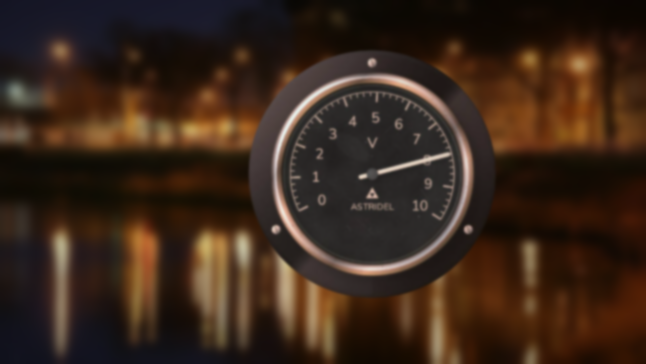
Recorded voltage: 8 V
